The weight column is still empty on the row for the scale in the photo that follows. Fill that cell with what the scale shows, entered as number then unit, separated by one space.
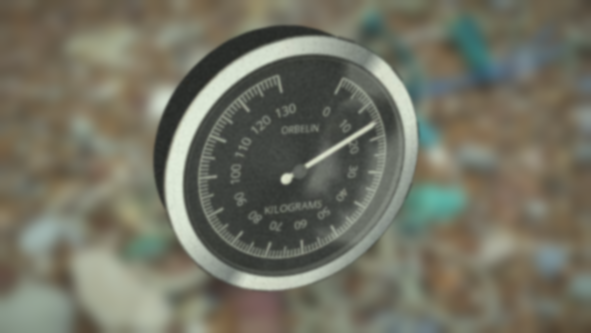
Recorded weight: 15 kg
